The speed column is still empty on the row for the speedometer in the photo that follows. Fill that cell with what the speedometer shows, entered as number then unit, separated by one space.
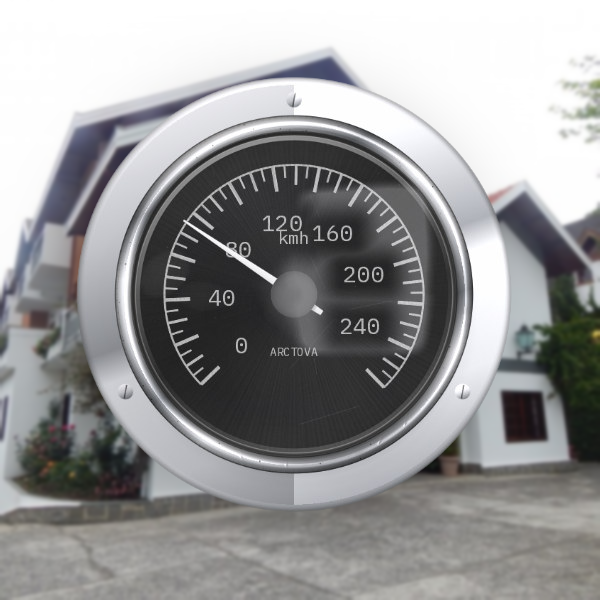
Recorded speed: 75 km/h
